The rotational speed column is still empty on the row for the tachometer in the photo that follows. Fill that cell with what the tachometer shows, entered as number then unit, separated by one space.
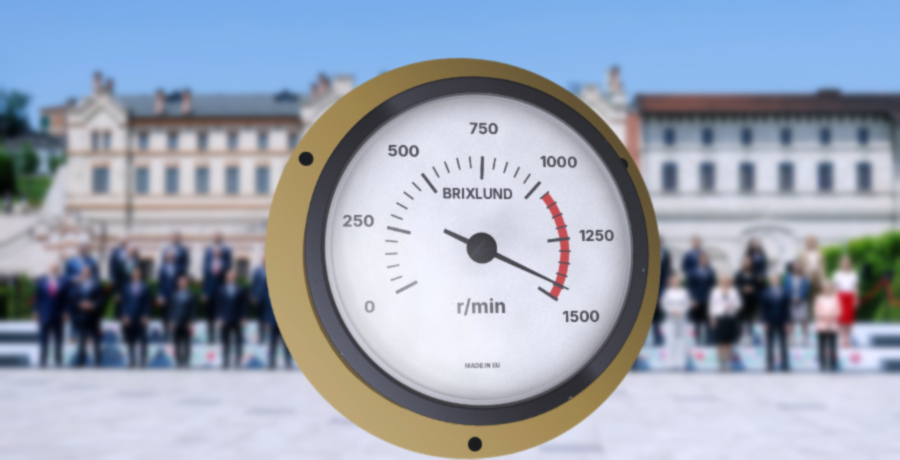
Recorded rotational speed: 1450 rpm
